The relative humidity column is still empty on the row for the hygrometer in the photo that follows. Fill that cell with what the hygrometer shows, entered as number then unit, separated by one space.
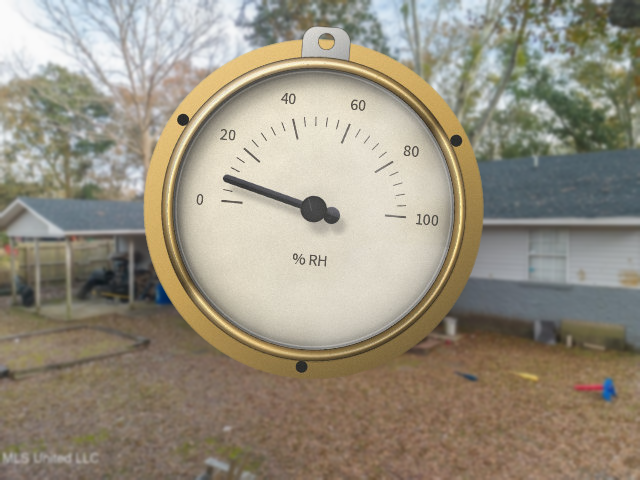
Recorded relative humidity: 8 %
